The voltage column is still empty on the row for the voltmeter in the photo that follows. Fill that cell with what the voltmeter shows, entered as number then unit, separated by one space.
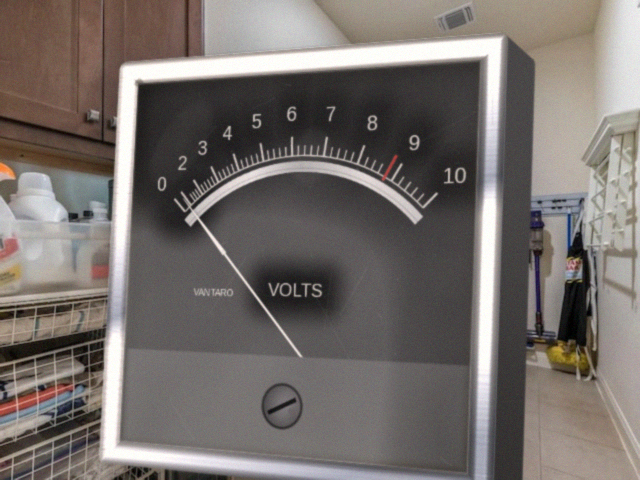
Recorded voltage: 1 V
